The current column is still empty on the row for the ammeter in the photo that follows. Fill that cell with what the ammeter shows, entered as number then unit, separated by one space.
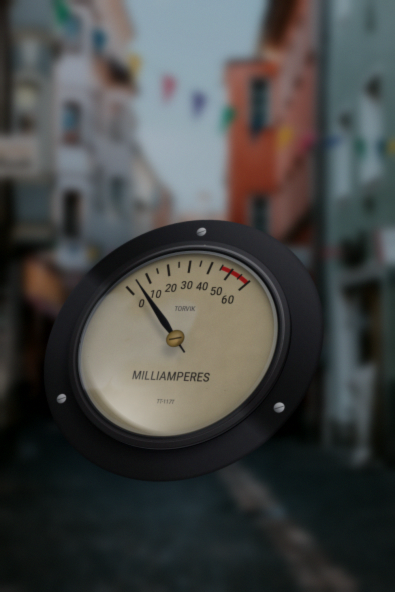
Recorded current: 5 mA
